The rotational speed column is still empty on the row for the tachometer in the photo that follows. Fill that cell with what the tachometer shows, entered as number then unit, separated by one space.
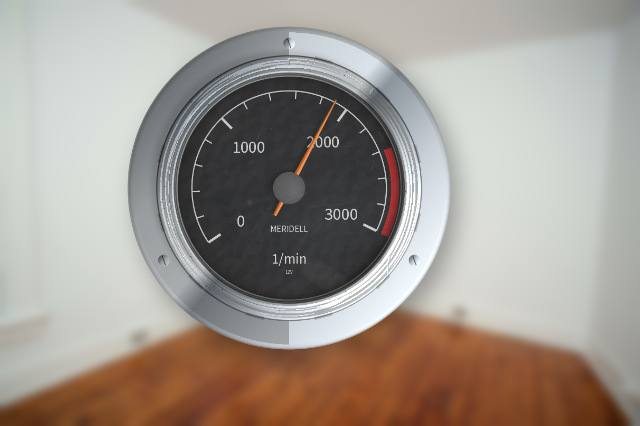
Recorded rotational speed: 1900 rpm
